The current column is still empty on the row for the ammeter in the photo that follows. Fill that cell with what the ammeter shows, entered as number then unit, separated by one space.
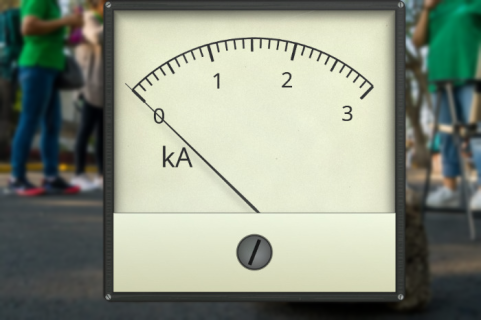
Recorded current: 0 kA
